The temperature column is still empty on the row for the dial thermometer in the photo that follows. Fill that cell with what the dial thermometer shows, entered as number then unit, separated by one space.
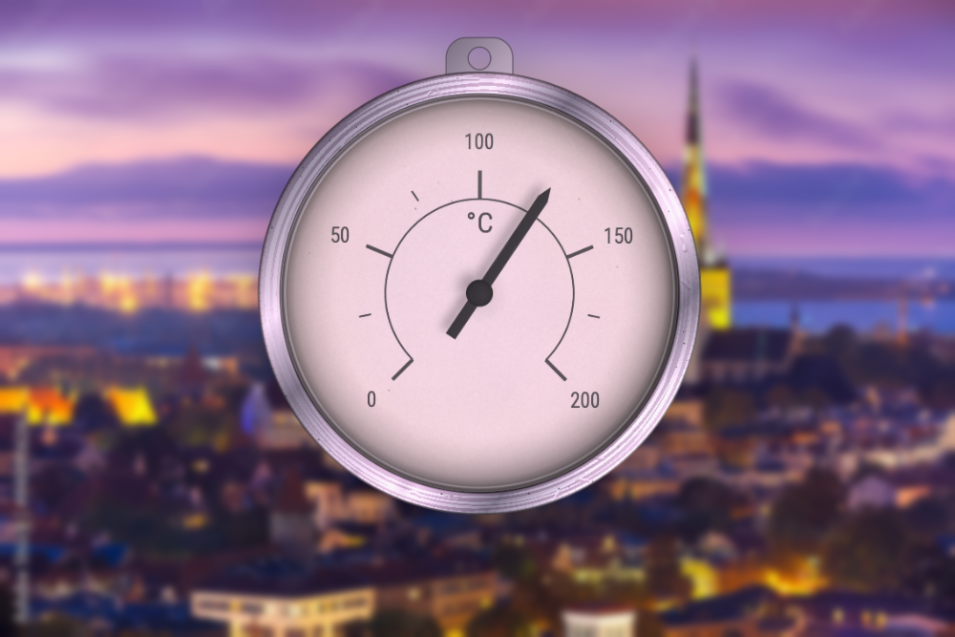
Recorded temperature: 125 °C
